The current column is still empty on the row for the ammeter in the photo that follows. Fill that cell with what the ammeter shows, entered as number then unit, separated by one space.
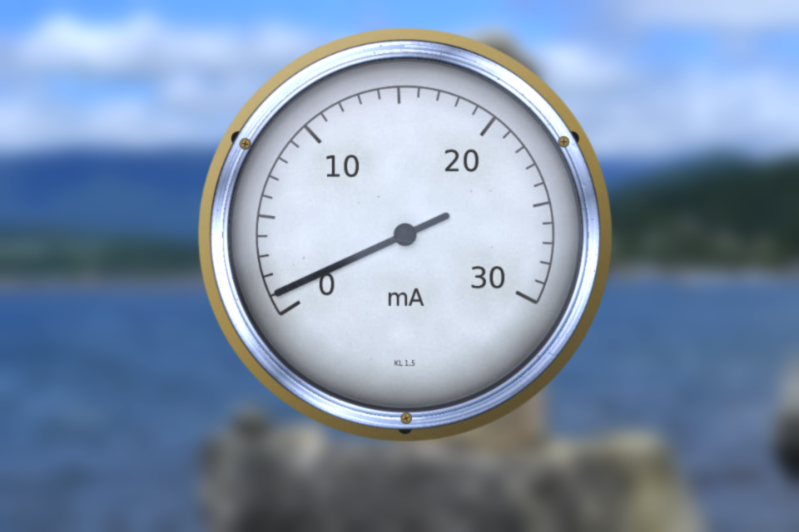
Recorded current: 1 mA
